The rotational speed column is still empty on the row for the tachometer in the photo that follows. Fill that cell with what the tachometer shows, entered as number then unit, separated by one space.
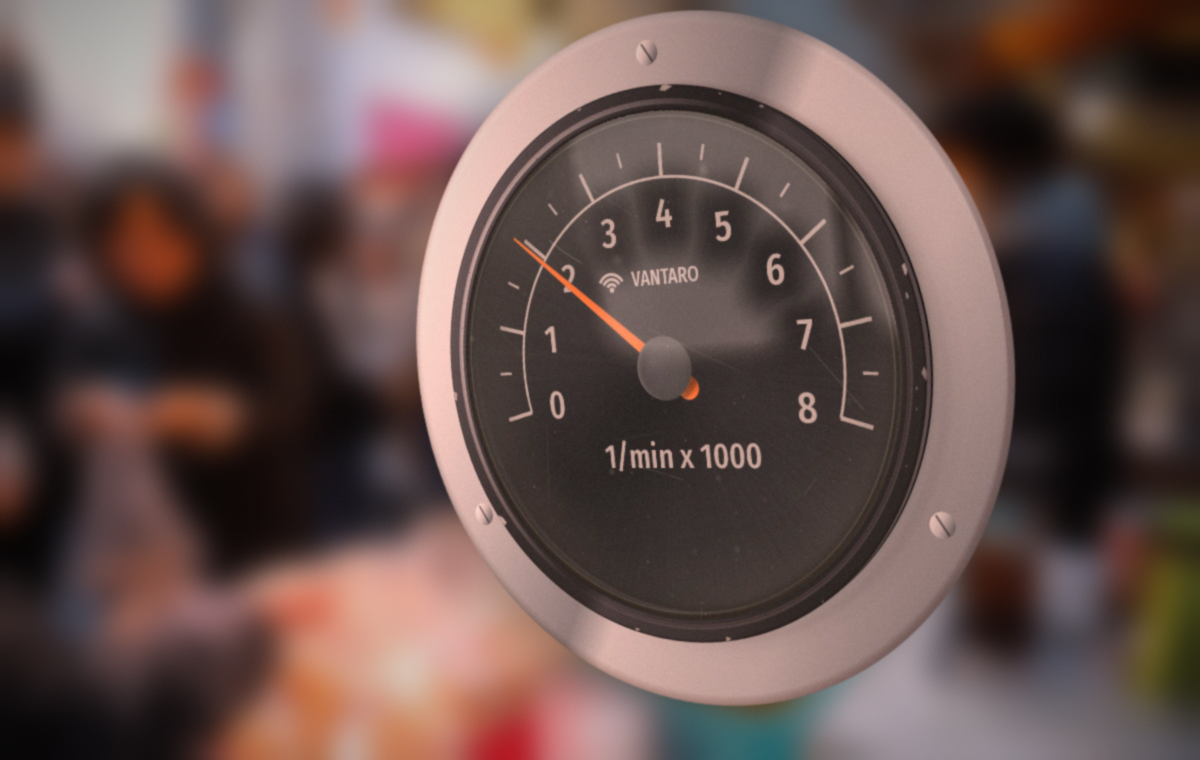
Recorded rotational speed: 2000 rpm
